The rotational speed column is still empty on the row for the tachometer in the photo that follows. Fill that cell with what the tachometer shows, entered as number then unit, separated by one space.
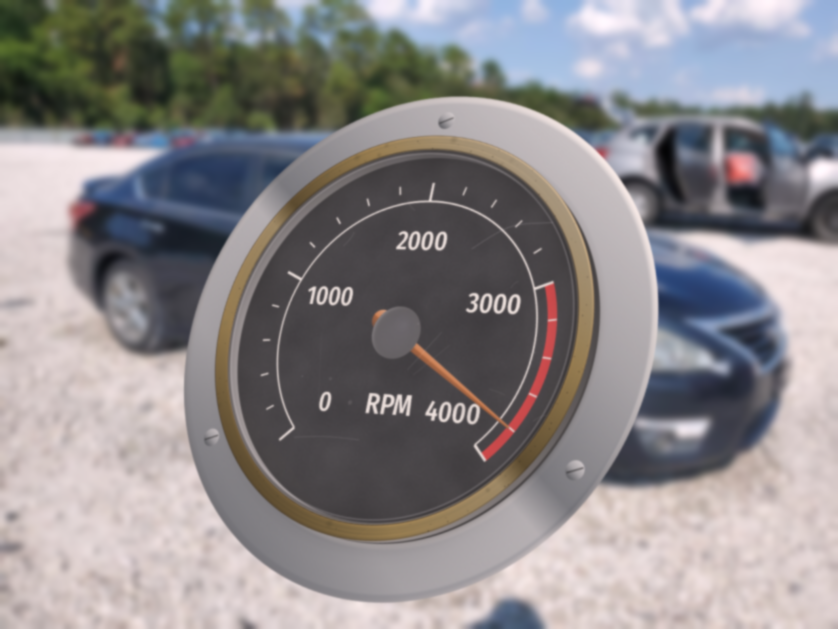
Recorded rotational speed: 3800 rpm
